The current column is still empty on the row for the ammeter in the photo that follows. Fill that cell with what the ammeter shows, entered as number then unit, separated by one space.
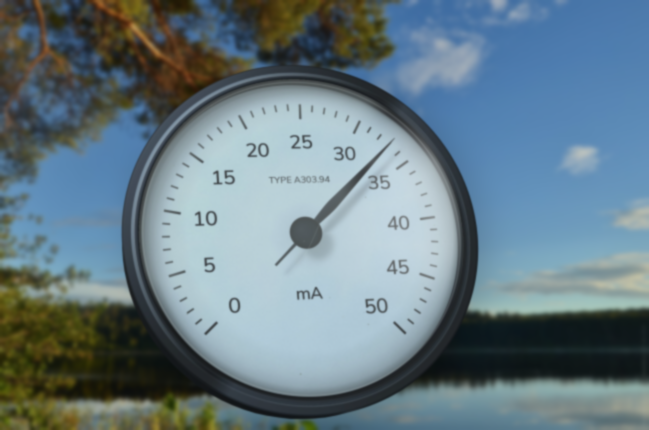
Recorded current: 33 mA
